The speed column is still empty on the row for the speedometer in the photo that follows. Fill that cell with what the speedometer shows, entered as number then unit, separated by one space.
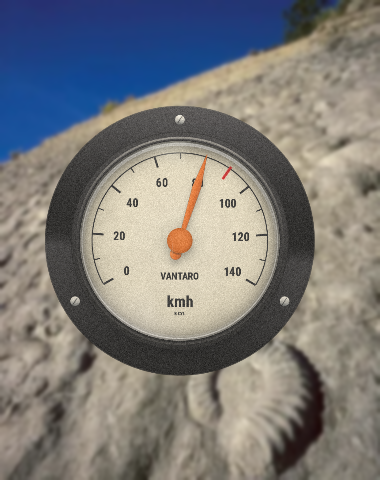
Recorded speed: 80 km/h
